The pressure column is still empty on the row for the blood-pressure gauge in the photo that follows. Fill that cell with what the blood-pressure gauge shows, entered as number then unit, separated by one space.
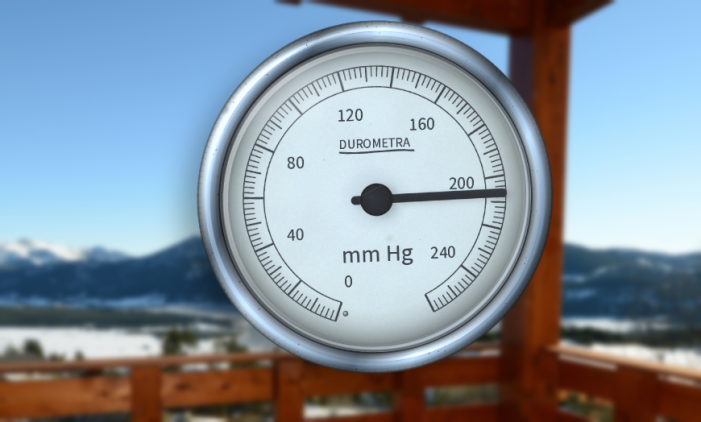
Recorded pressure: 206 mmHg
